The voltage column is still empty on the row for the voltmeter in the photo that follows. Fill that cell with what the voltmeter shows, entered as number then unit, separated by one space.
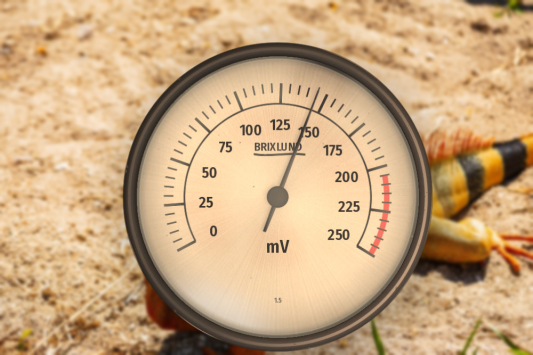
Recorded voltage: 145 mV
